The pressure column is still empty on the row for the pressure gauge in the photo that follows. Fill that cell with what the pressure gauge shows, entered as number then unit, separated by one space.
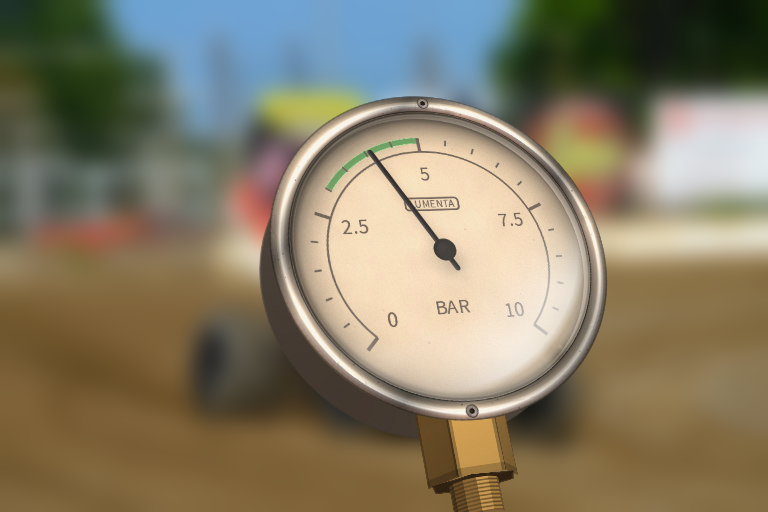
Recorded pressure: 4 bar
